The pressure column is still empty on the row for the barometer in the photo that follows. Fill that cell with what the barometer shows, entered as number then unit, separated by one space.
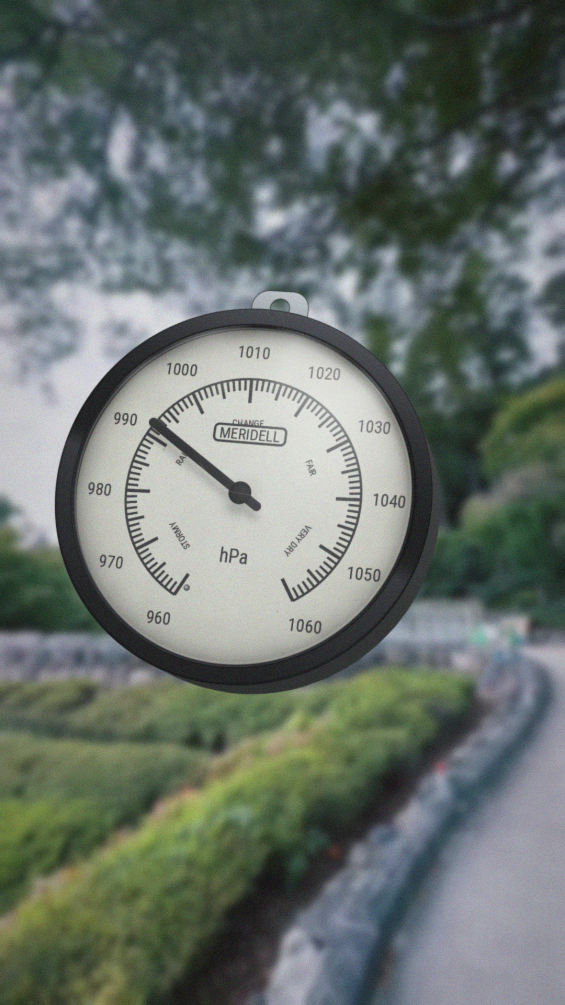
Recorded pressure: 992 hPa
